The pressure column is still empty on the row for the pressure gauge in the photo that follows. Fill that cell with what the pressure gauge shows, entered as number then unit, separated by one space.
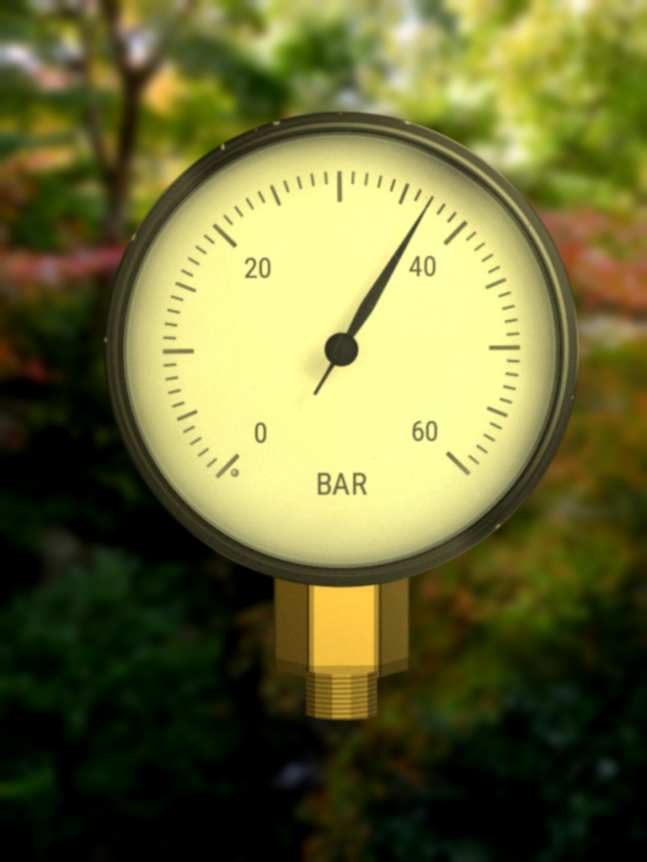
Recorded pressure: 37 bar
